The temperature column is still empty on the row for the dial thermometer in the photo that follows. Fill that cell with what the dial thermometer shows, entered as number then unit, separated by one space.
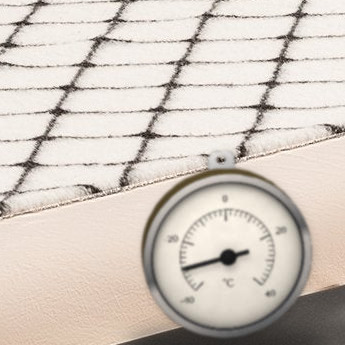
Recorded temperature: -30 °C
